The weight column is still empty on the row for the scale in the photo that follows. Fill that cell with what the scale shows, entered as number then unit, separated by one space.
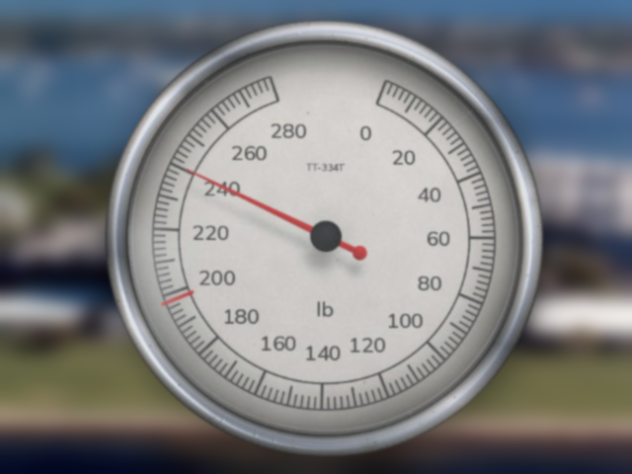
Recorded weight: 240 lb
